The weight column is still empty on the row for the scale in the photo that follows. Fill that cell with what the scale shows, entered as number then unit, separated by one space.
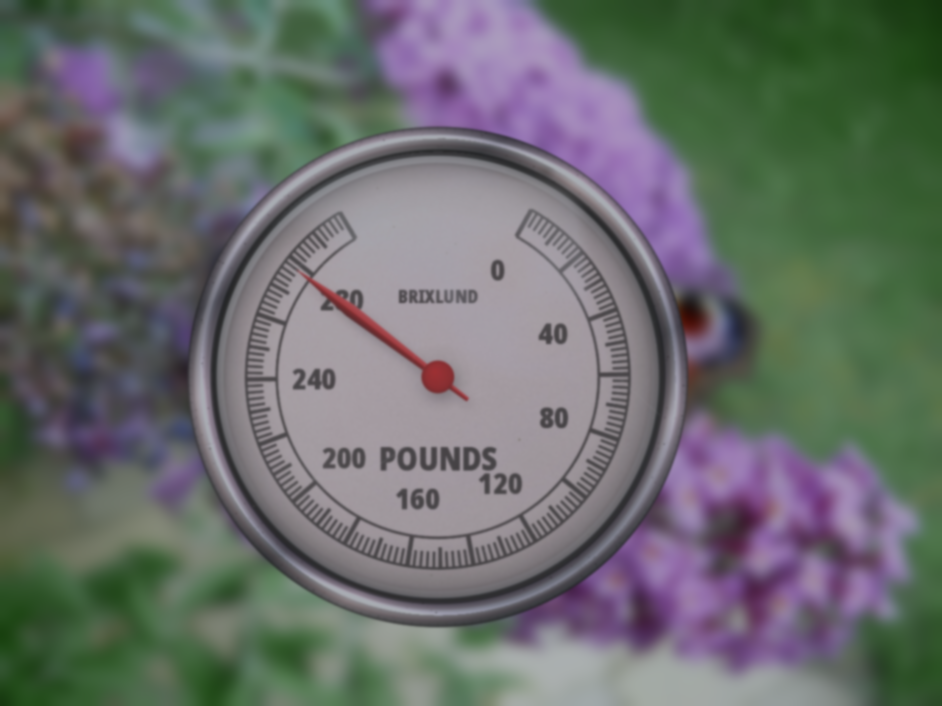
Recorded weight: 278 lb
